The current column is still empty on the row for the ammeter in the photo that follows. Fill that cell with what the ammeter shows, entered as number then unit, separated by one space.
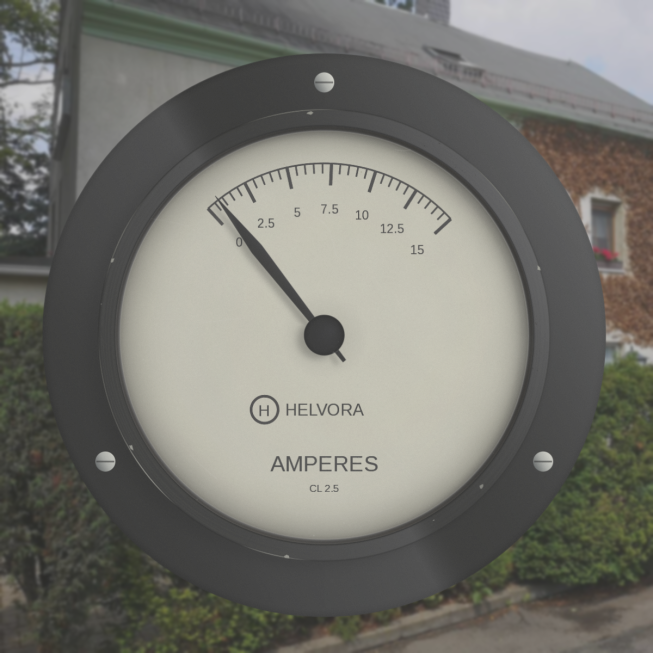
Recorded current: 0.75 A
